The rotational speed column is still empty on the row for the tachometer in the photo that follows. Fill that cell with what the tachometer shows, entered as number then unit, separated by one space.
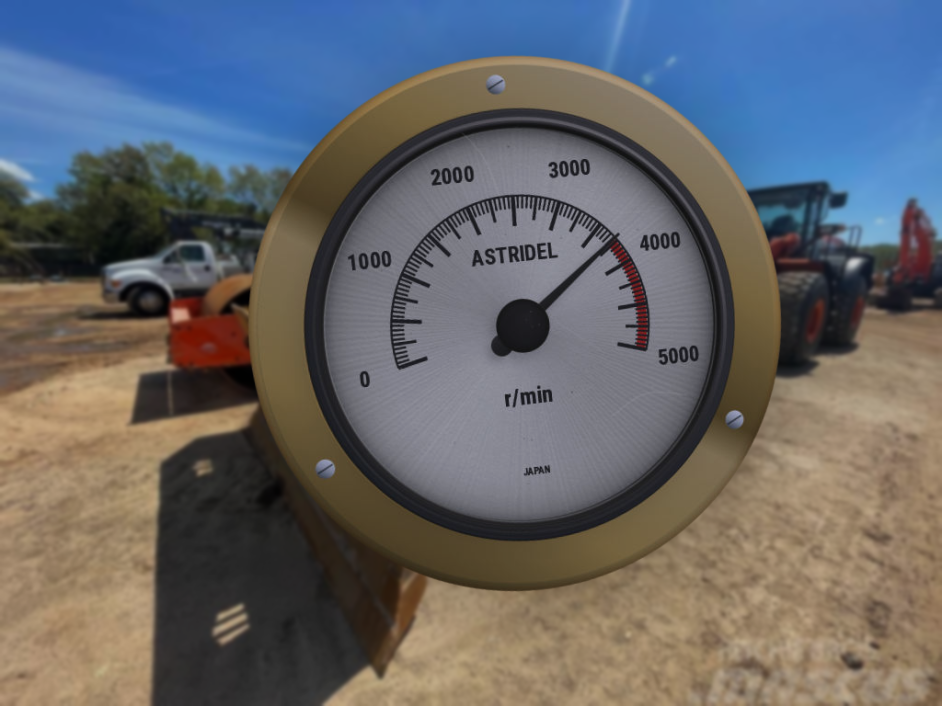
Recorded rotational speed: 3700 rpm
